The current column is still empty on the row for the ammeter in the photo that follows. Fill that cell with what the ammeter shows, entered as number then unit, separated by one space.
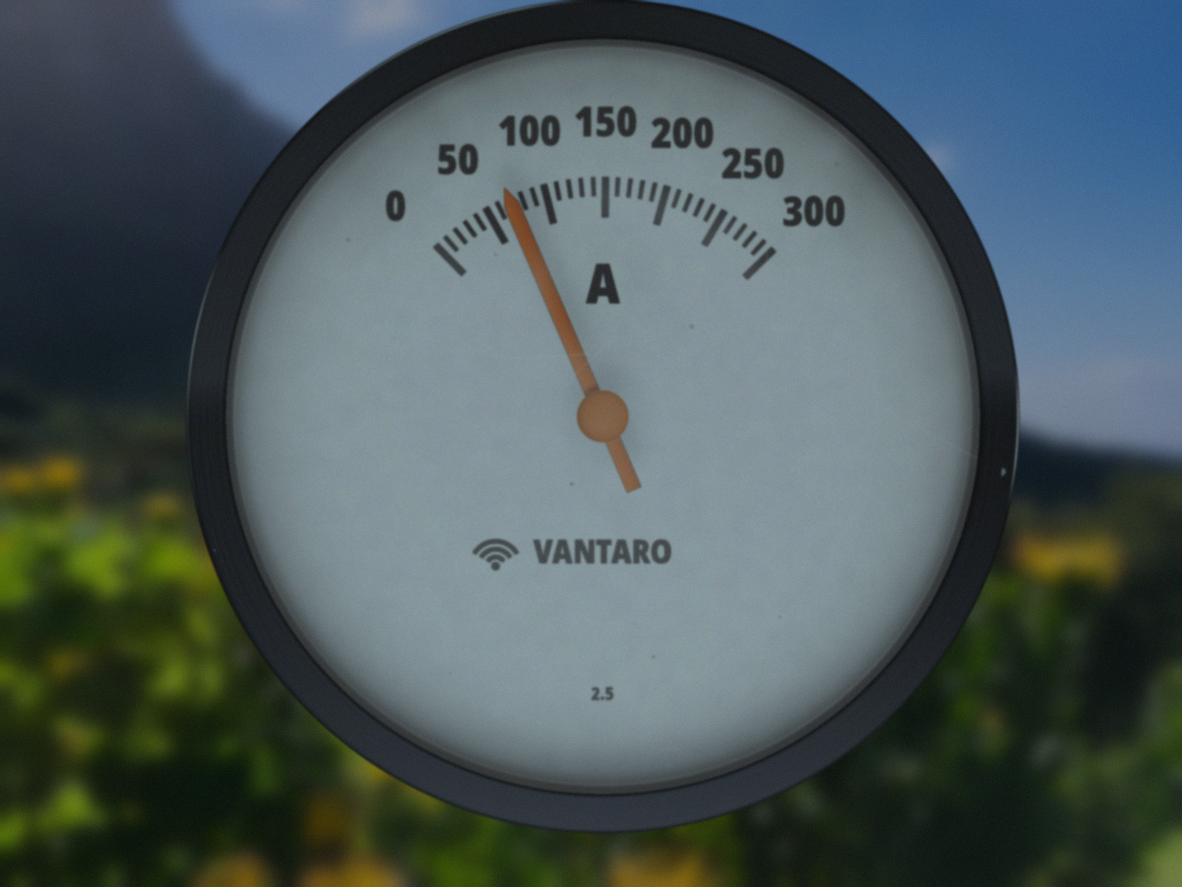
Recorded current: 70 A
